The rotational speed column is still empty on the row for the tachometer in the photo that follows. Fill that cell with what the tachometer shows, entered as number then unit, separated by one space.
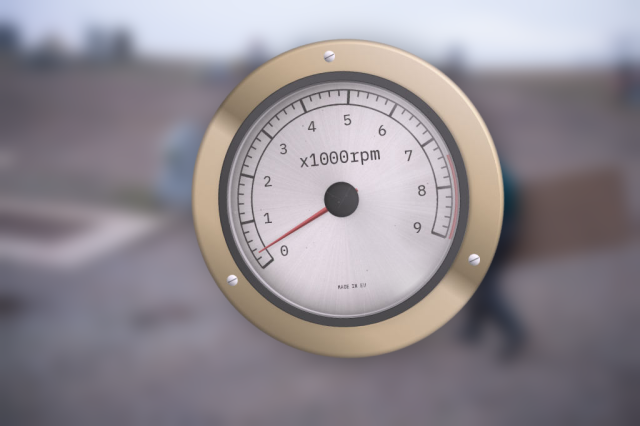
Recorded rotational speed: 300 rpm
